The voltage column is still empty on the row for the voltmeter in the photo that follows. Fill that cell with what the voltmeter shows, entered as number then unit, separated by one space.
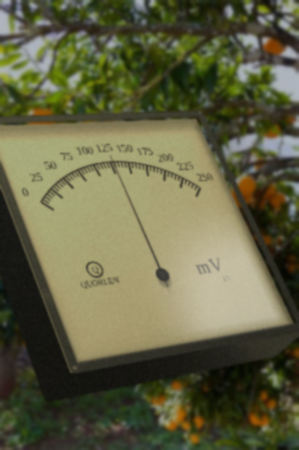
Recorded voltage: 125 mV
